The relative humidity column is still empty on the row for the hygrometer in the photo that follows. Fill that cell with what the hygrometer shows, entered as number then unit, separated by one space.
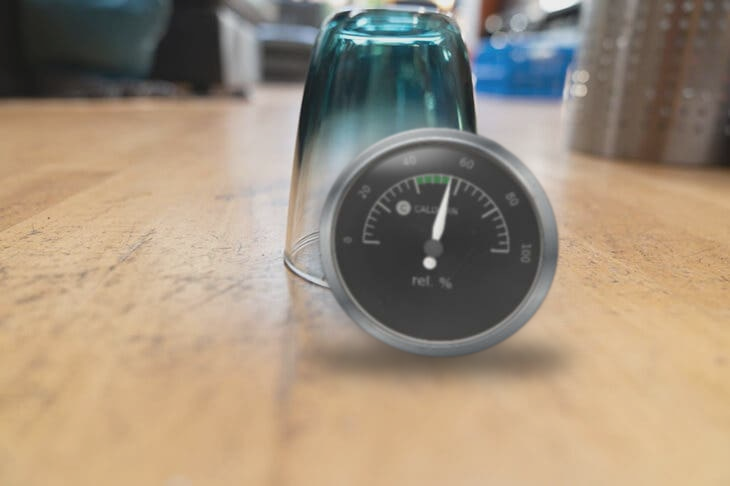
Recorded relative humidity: 56 %
